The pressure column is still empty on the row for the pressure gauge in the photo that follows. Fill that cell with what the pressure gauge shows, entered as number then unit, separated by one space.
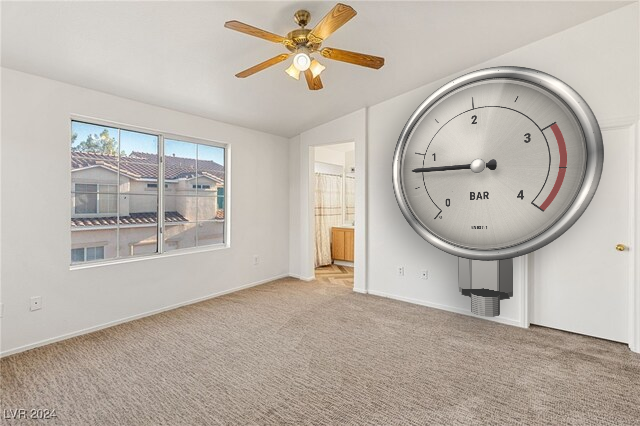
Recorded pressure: 0.75 bar
